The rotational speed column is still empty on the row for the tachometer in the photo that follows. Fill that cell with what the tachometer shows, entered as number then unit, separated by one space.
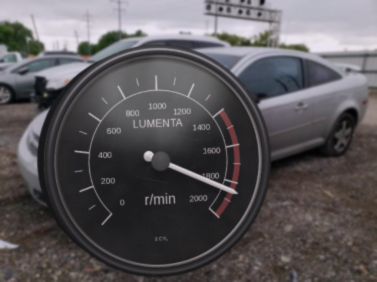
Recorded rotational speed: 1850 rpm
